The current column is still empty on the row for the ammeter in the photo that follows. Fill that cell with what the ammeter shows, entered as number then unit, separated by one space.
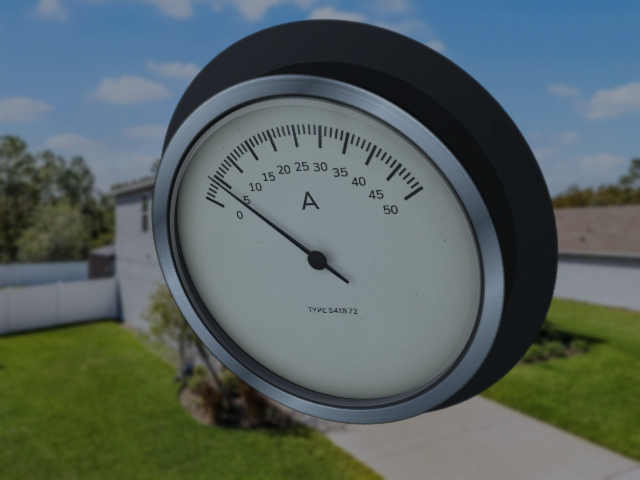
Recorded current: 5 A
